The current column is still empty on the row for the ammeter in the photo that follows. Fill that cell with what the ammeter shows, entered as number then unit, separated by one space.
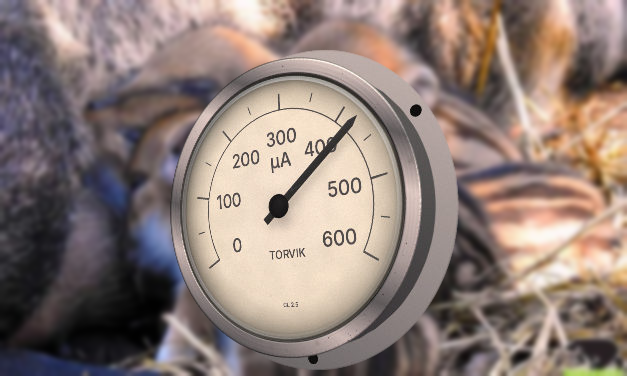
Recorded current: 425 µA
